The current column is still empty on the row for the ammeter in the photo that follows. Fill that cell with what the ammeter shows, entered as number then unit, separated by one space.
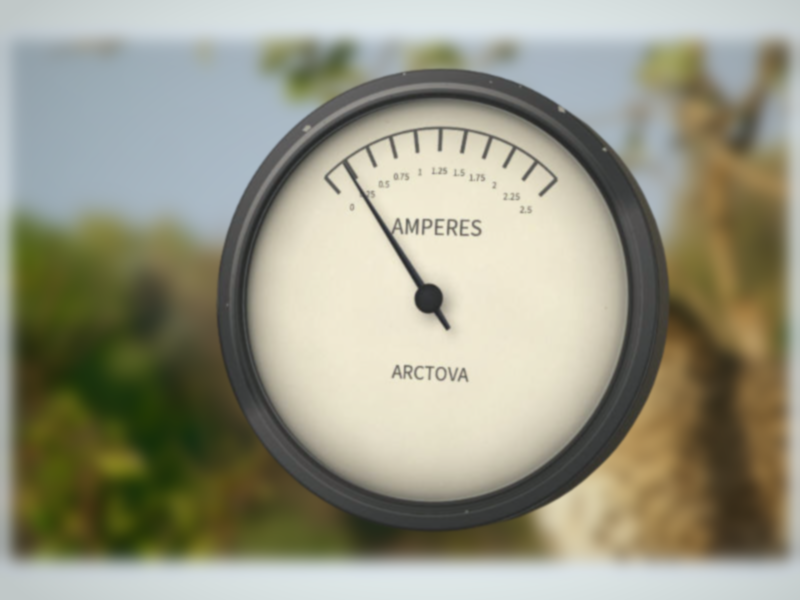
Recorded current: 0.25 A
